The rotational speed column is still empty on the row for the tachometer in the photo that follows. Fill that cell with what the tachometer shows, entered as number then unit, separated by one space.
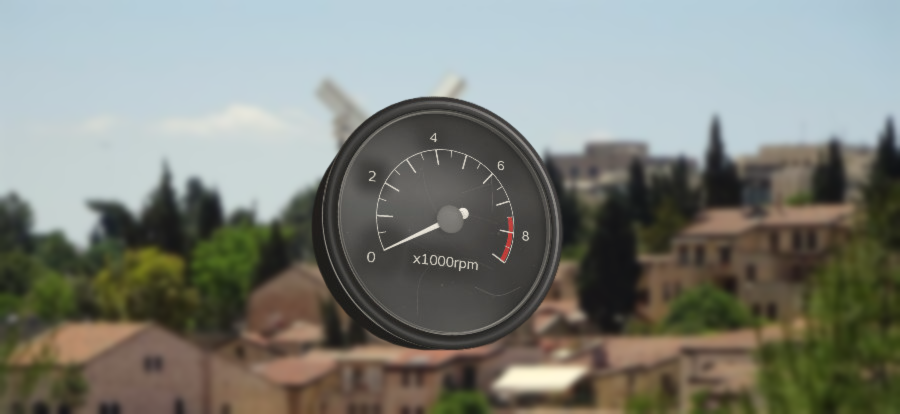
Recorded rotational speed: 0 rpm
